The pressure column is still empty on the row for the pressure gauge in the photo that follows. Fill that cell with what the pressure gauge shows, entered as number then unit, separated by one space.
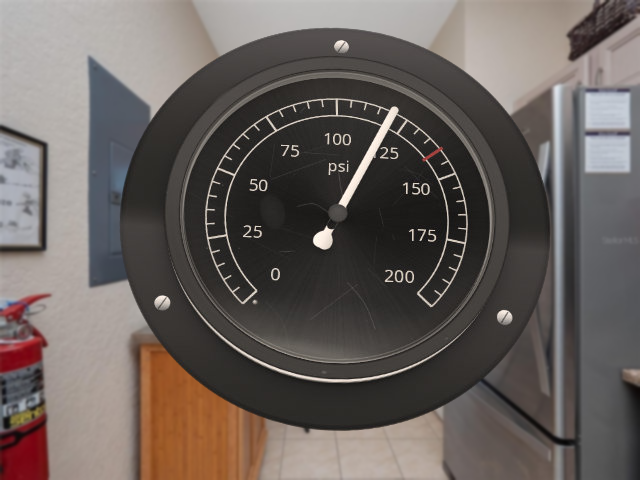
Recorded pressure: 120 psi
